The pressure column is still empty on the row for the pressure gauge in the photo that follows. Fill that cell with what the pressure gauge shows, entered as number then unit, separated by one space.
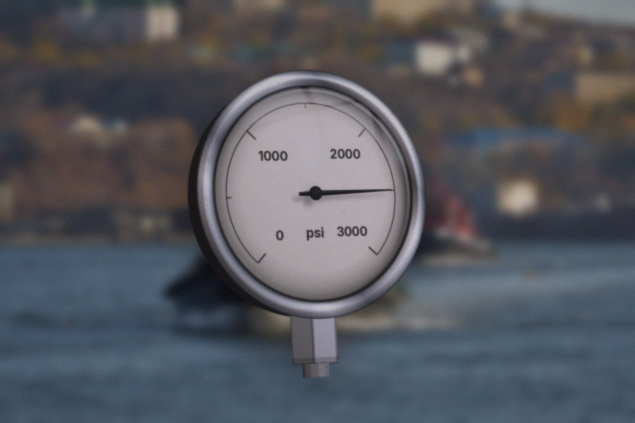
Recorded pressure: 2500 psi
